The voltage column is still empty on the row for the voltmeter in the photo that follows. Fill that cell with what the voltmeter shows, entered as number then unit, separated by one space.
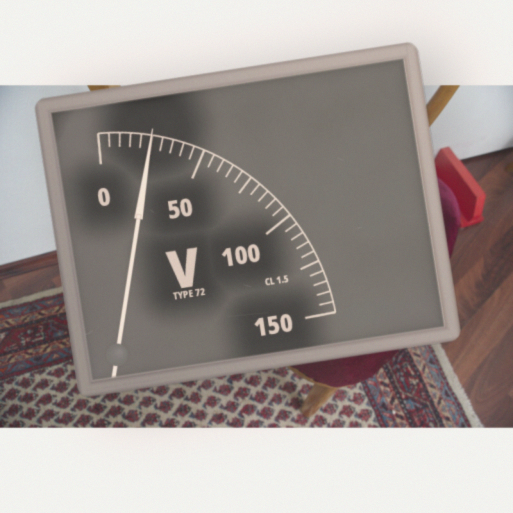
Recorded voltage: 25 V
